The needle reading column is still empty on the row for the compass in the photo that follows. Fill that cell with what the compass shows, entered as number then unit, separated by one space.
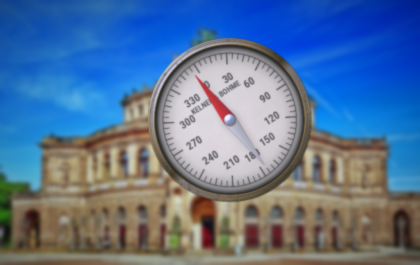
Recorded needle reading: 355 °
